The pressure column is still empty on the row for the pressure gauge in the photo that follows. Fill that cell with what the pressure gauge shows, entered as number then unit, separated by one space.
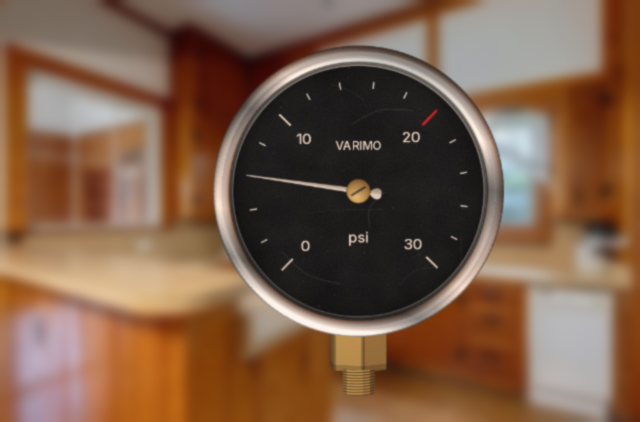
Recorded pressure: 6 psi
